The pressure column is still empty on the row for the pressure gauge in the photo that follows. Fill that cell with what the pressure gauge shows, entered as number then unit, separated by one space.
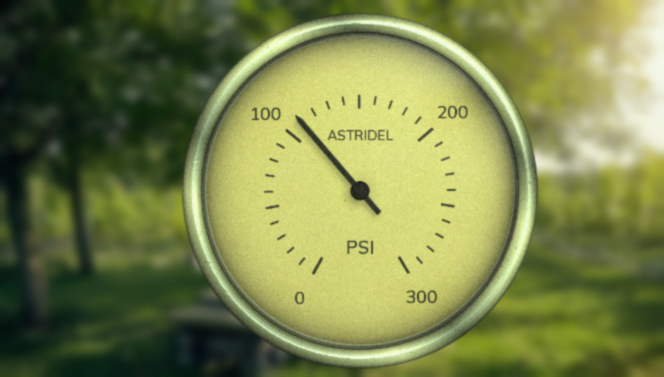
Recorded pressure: 110 psi
